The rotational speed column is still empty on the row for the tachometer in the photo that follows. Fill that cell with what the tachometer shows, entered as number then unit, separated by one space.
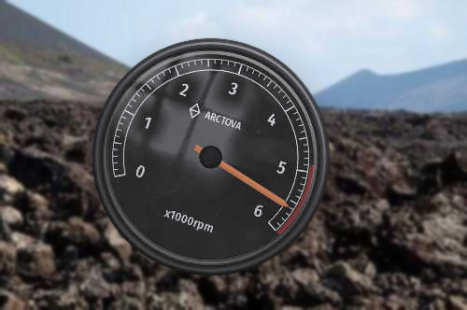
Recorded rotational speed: 5600 rpm
